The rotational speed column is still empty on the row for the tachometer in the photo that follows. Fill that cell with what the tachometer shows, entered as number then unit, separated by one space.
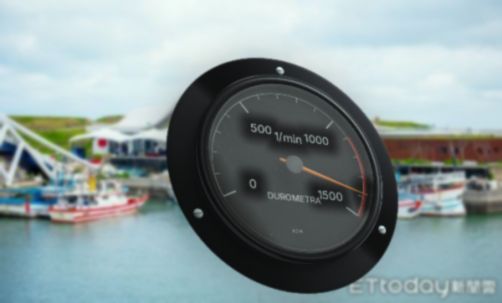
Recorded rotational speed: 1400 rpm
